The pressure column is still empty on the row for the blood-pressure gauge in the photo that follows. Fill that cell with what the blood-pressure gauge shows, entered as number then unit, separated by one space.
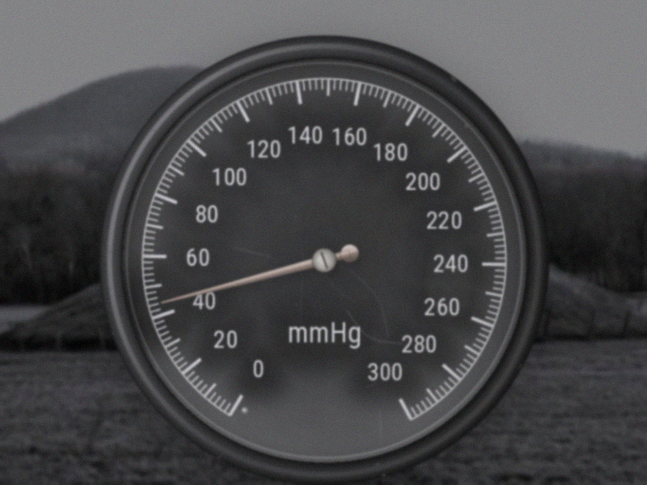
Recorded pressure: 44 mmHg
